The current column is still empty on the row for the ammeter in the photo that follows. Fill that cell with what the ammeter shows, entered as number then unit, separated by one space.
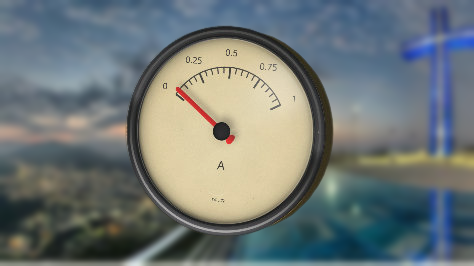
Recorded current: 0.05 A
